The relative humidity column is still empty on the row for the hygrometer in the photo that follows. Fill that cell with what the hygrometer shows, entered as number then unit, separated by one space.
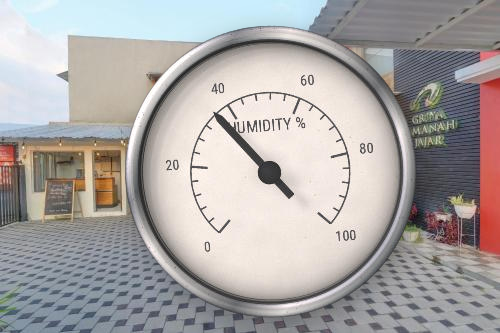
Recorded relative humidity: 36 %
